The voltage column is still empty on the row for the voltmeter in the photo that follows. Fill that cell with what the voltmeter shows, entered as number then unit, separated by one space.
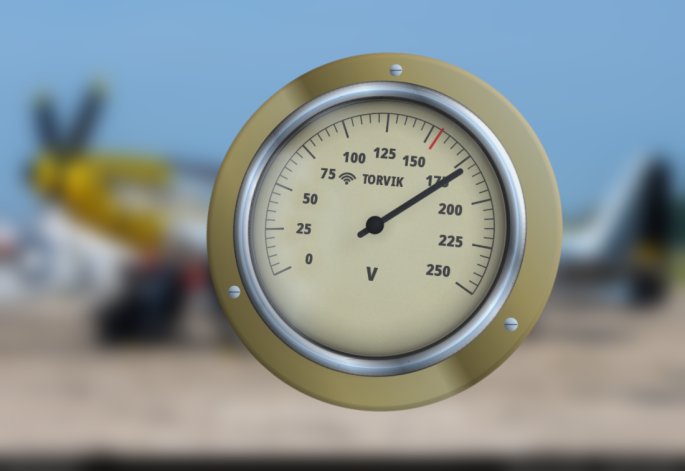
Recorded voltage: 180 V
